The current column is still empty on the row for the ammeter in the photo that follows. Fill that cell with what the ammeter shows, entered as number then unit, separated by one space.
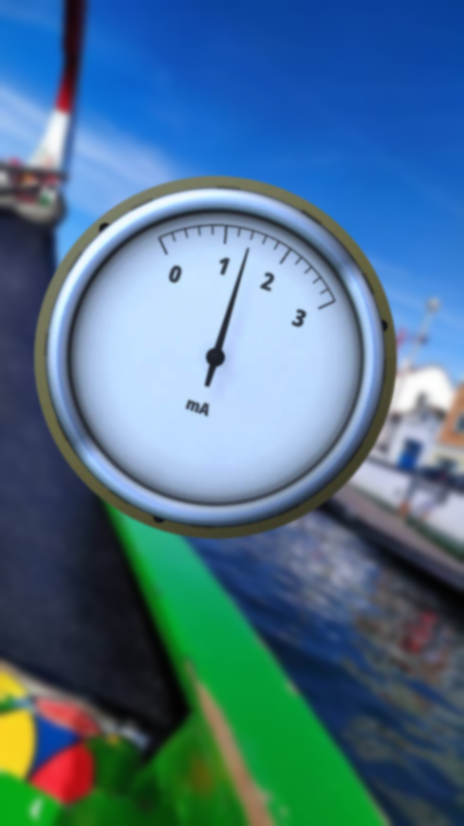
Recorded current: 1.4 mA
